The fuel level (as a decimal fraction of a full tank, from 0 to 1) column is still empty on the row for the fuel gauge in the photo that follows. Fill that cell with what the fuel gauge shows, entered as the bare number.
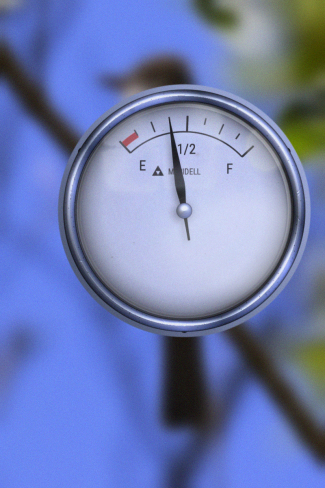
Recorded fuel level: 0.375
